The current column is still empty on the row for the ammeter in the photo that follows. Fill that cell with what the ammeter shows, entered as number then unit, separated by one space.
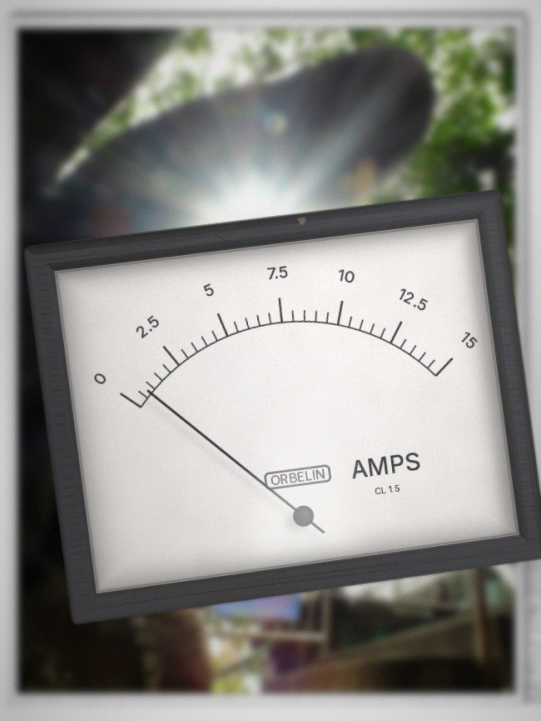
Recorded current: 0.75 A
